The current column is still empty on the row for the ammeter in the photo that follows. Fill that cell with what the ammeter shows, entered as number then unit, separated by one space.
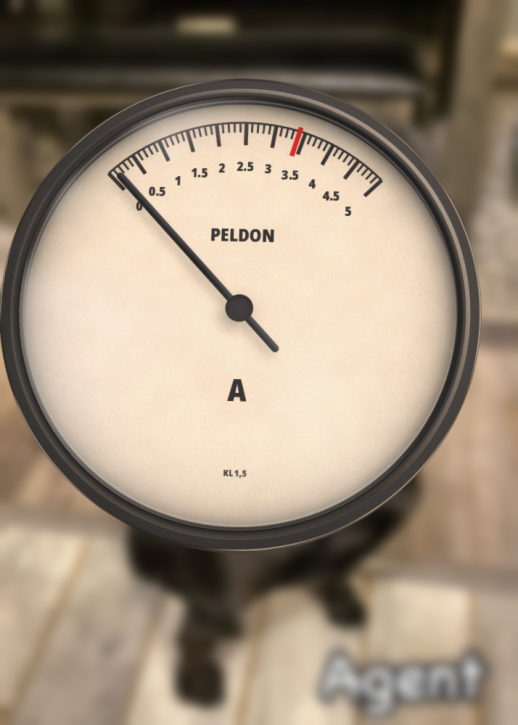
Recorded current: 0.1 A
